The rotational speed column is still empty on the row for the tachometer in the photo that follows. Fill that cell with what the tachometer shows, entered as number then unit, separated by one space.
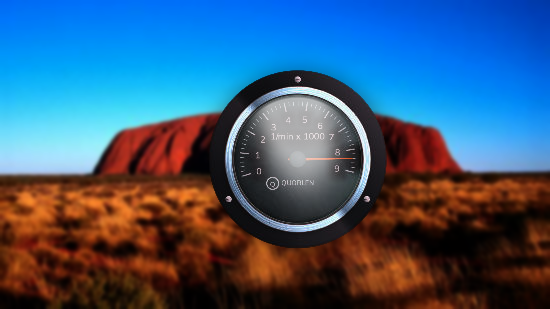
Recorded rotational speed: 8400 rpm
